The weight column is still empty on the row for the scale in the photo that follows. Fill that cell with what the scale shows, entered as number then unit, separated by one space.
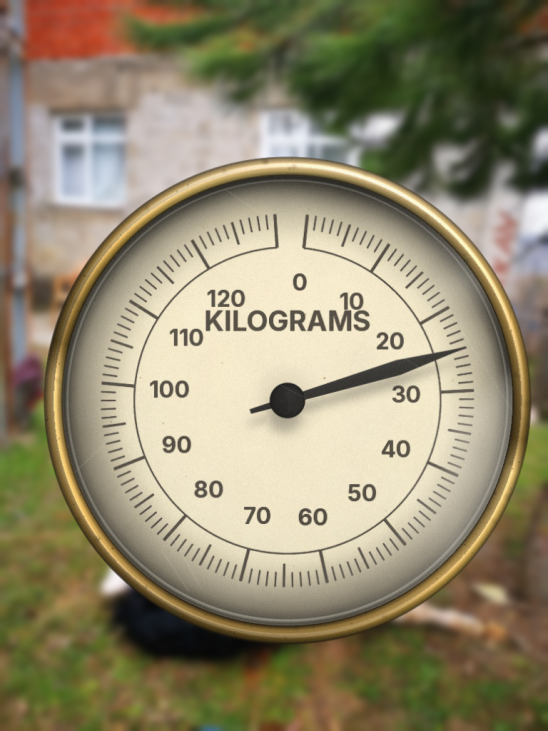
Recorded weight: 25 kg
